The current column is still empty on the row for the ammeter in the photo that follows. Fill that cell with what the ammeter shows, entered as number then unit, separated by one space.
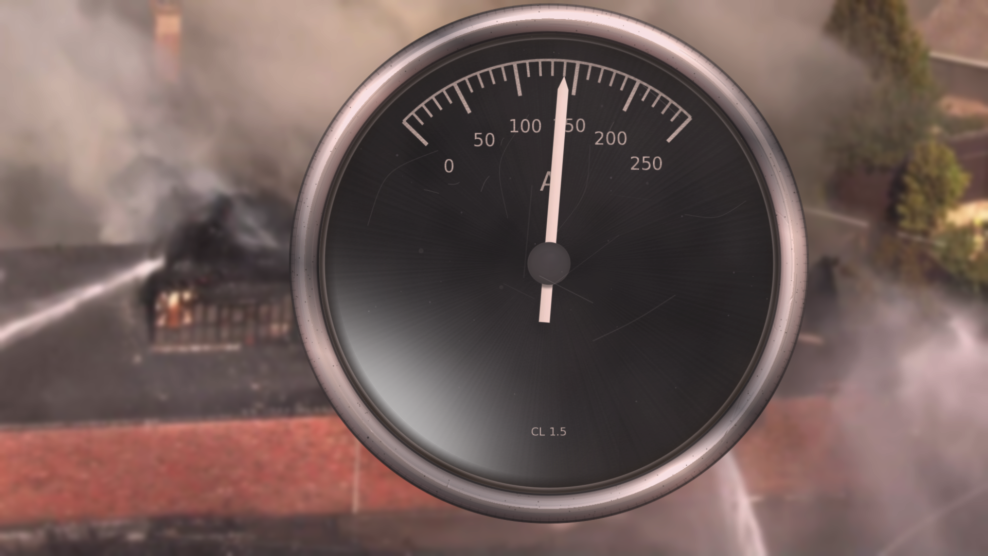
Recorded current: 140 A
